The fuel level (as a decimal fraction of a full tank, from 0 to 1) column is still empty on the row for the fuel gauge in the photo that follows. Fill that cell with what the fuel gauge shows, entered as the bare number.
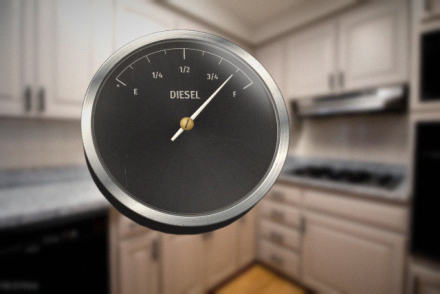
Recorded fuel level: 0.875
